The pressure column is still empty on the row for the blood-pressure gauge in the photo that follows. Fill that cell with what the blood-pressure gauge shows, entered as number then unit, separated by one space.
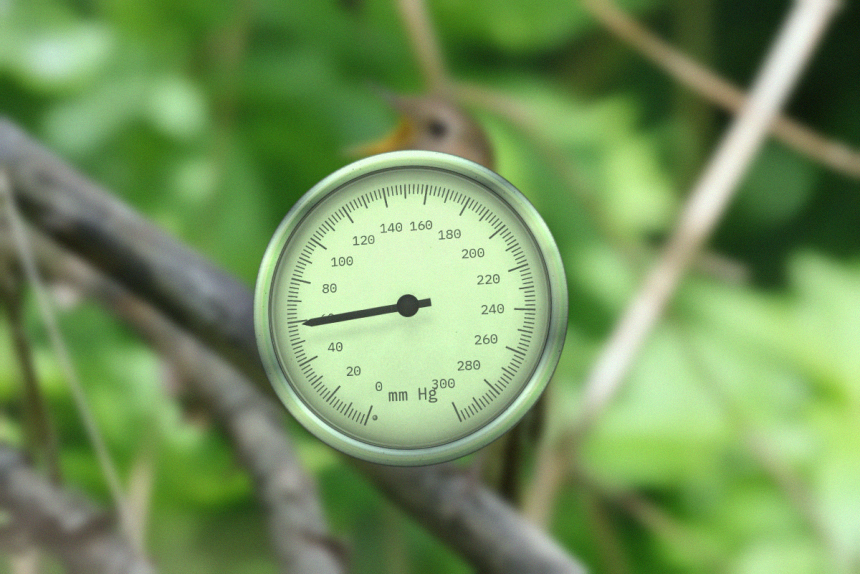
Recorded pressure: 58 mmHg
